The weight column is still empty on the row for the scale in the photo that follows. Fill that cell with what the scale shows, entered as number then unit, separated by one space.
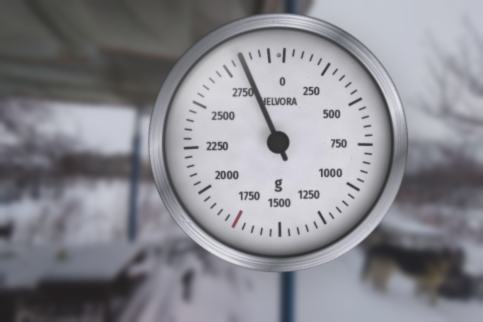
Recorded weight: 2850 g
